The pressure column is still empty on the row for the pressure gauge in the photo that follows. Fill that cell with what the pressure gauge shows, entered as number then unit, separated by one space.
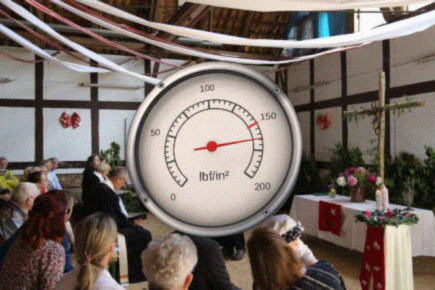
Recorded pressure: 165 psi
